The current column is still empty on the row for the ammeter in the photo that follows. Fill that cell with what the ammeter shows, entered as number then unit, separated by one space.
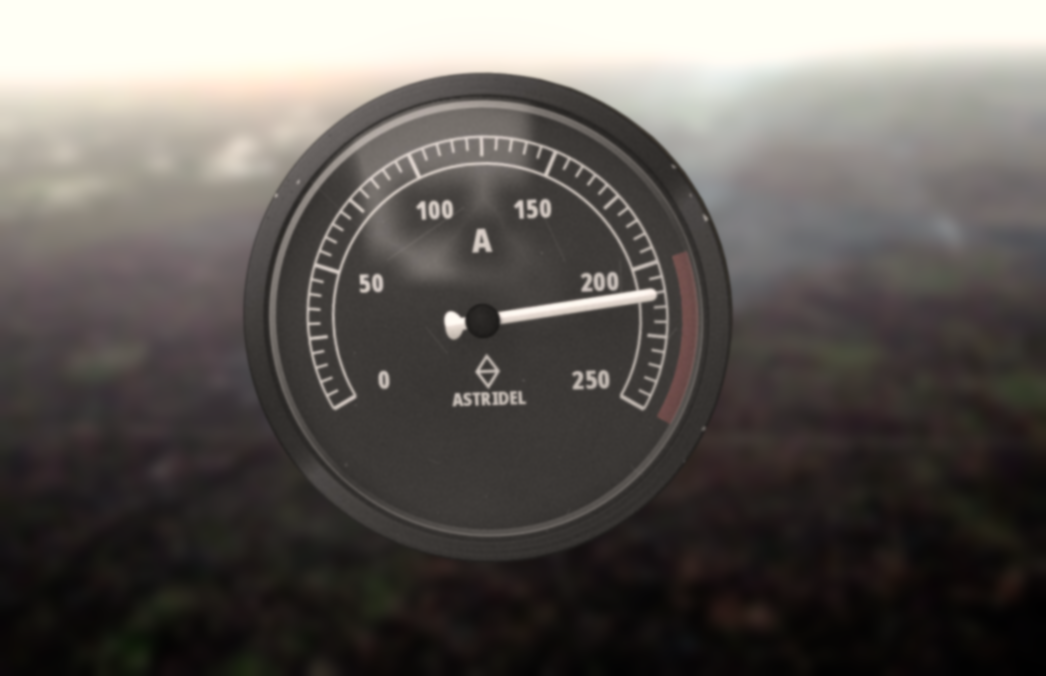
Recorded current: 210 A
